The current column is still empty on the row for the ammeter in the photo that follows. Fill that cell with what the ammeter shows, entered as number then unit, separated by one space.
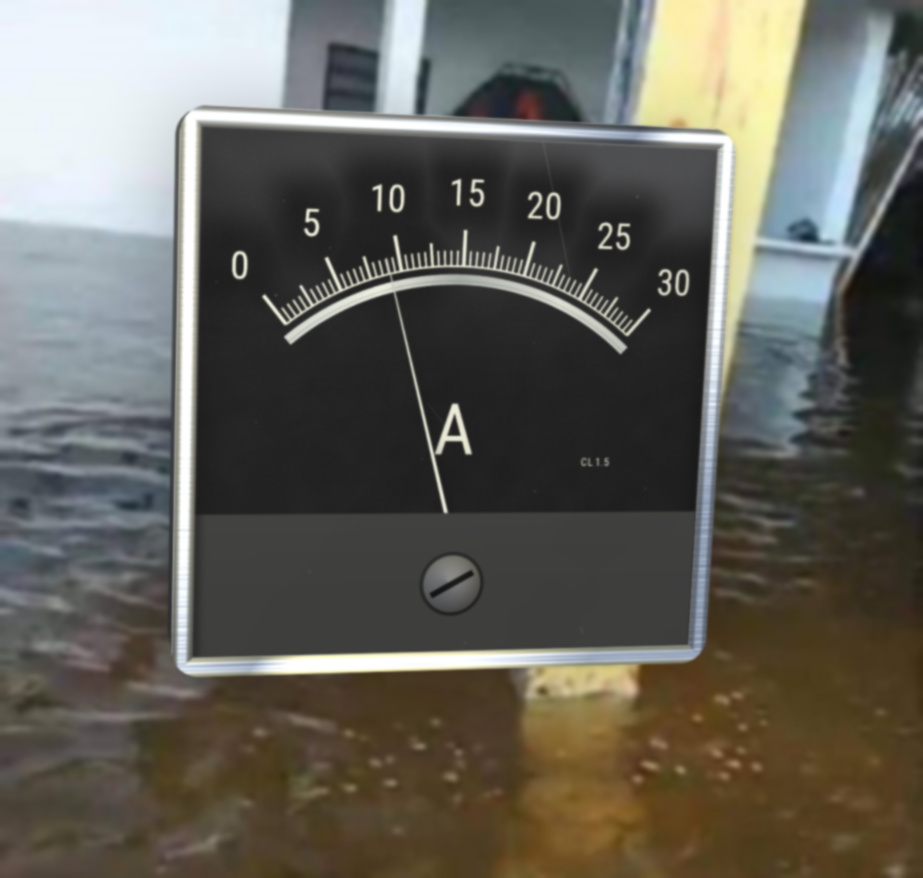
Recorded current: 9 A
